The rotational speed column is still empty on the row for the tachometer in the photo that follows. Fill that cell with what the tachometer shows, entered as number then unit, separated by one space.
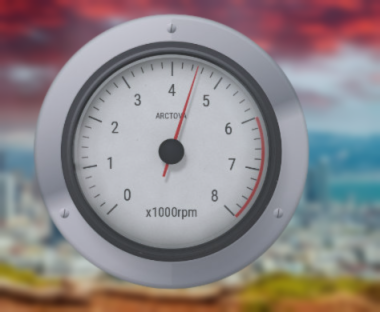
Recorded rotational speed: 4500 rpm
